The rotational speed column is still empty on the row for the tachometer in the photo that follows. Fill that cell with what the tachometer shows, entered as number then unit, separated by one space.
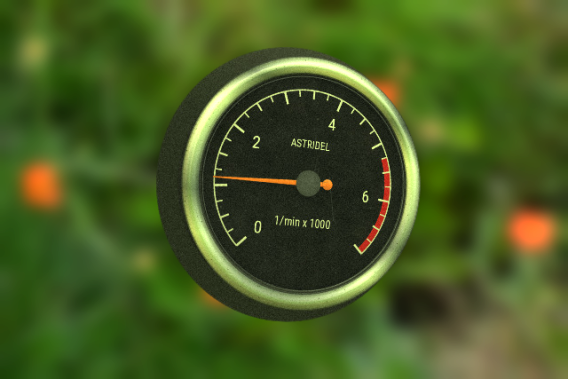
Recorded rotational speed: 1125 rpm
